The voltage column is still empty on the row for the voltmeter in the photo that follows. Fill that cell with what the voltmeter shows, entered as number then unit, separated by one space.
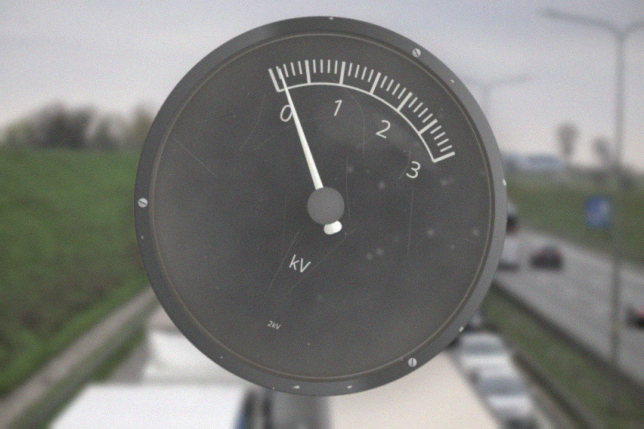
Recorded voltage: 0.1 kV
